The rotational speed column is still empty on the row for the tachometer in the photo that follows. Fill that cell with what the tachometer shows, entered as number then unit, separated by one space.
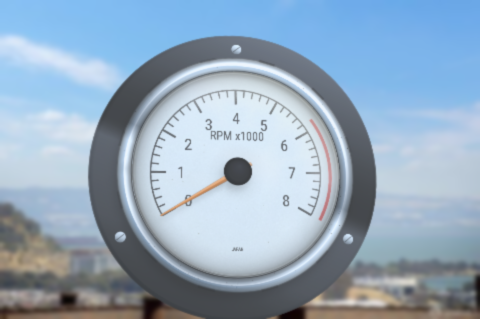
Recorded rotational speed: 0 rpm
